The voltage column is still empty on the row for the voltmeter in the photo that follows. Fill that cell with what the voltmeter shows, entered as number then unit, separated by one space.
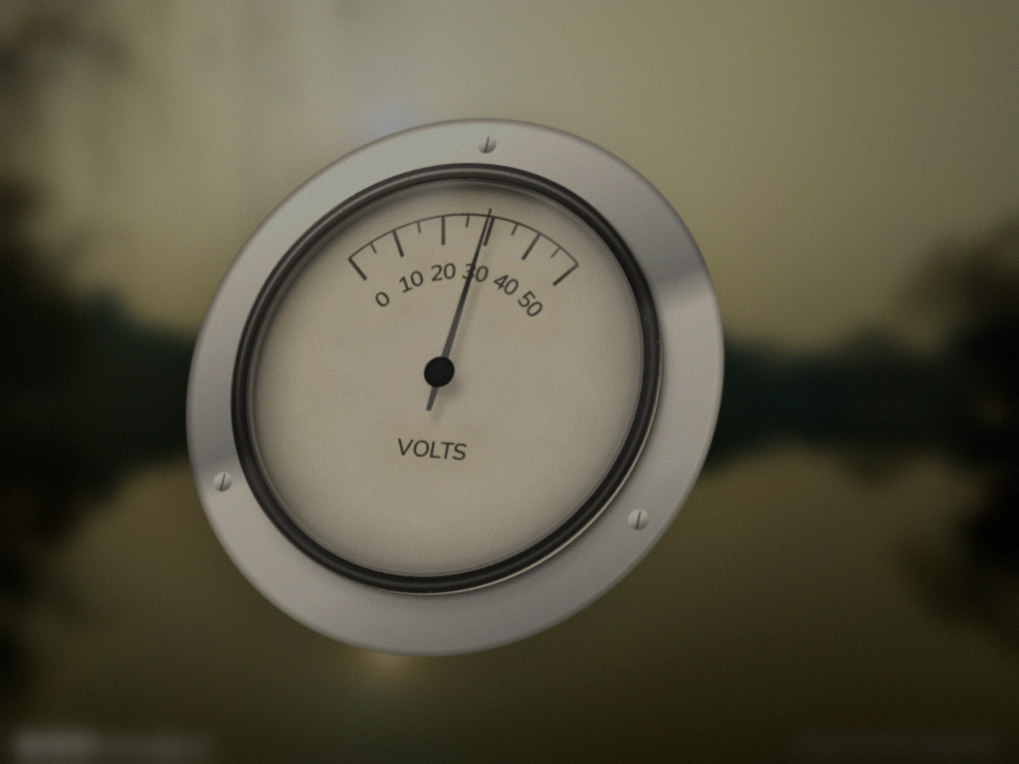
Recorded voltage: 30 V
